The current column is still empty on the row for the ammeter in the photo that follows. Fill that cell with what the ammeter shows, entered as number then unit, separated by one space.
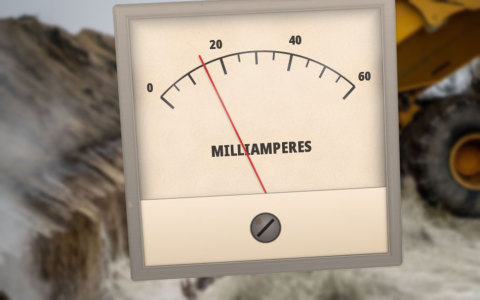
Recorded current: 15 mA
